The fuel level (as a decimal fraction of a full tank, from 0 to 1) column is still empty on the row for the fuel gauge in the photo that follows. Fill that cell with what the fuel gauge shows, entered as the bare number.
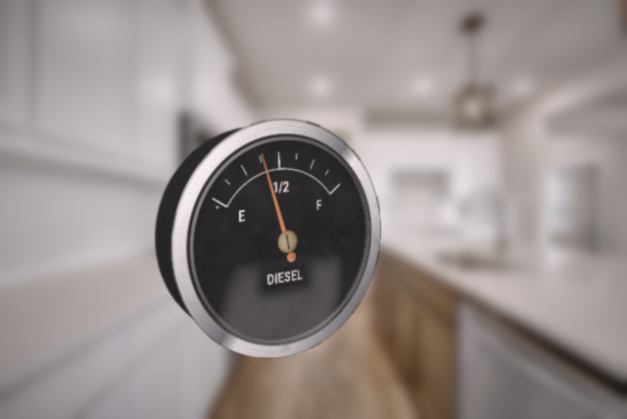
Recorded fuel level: 0.375
